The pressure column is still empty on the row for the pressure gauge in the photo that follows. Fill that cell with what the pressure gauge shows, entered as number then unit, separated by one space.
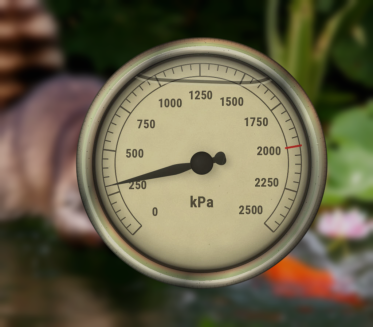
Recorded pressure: 300 kPa
